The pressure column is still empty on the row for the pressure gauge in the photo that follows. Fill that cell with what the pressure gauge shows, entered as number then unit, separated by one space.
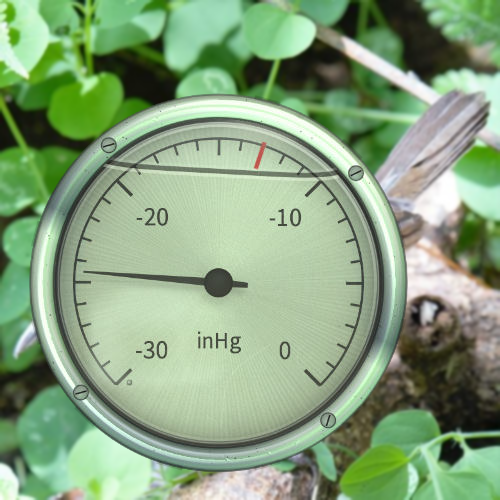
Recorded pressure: -24.5 inHg
